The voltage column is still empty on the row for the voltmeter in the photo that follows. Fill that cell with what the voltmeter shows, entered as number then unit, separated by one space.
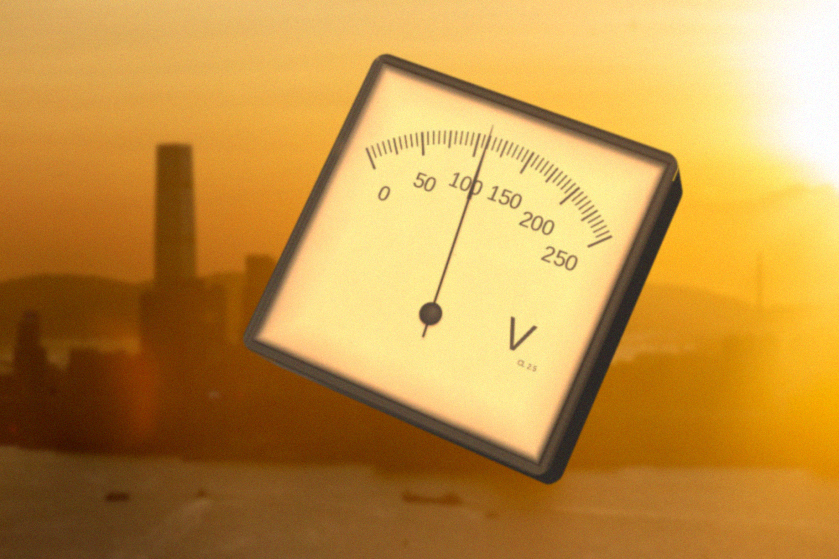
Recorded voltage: 110 V
